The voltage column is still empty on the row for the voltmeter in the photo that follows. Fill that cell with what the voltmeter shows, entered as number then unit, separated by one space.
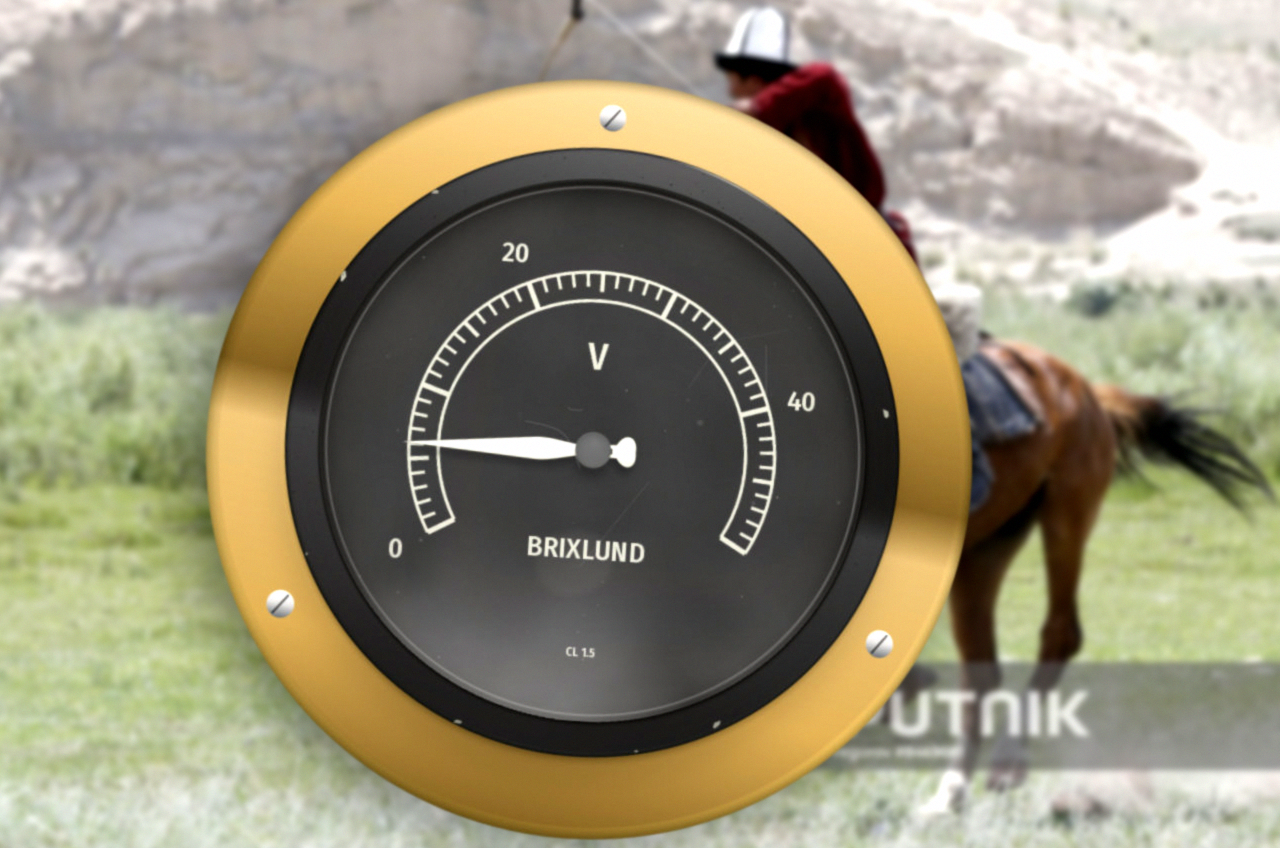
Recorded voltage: 6 V
